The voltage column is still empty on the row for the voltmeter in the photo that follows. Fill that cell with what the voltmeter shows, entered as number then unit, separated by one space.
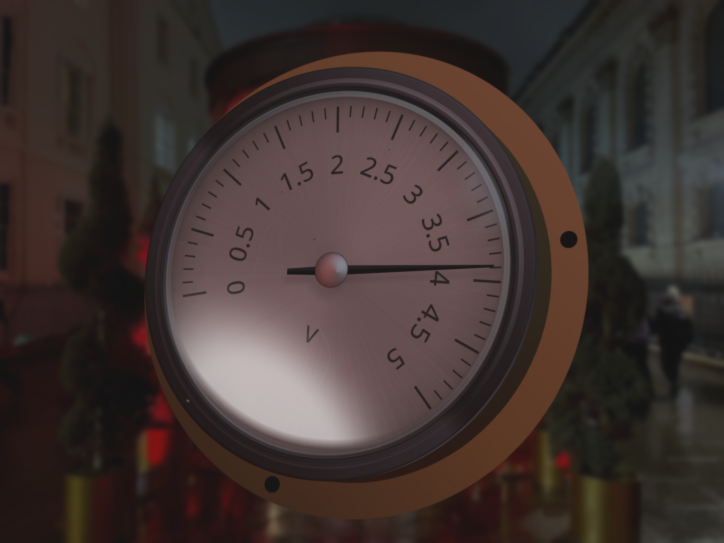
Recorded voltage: 3.9 V
